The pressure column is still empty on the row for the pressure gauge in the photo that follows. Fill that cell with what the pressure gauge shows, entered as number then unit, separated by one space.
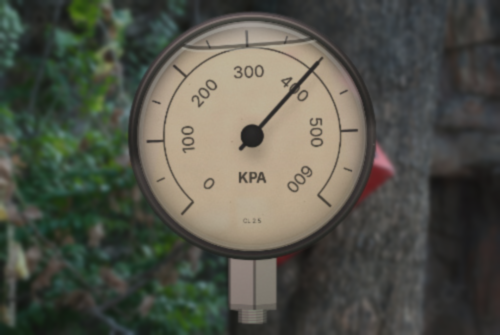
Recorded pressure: 400 kPa
